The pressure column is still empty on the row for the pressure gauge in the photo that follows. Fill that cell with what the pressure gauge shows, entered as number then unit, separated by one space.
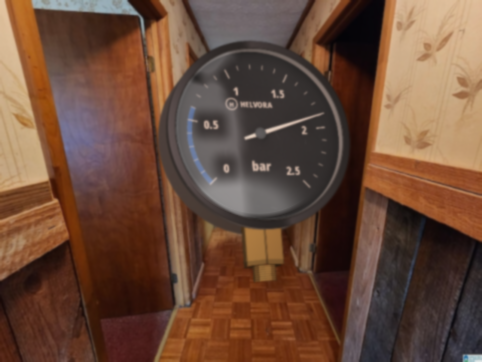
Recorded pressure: 1.9 bar
